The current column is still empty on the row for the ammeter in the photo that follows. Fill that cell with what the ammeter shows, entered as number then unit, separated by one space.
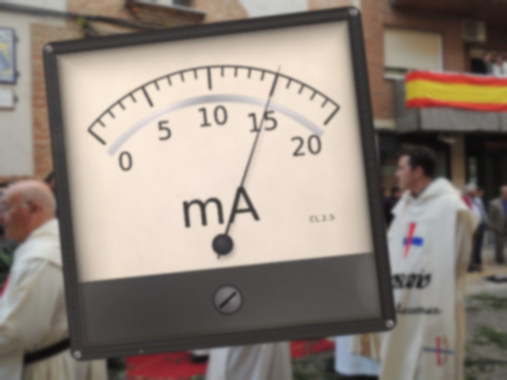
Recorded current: 15 mA
